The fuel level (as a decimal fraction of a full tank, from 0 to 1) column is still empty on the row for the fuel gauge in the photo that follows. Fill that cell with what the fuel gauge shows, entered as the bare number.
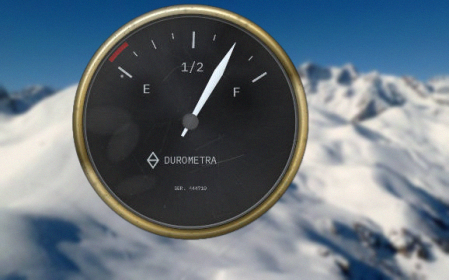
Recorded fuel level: 0.75
